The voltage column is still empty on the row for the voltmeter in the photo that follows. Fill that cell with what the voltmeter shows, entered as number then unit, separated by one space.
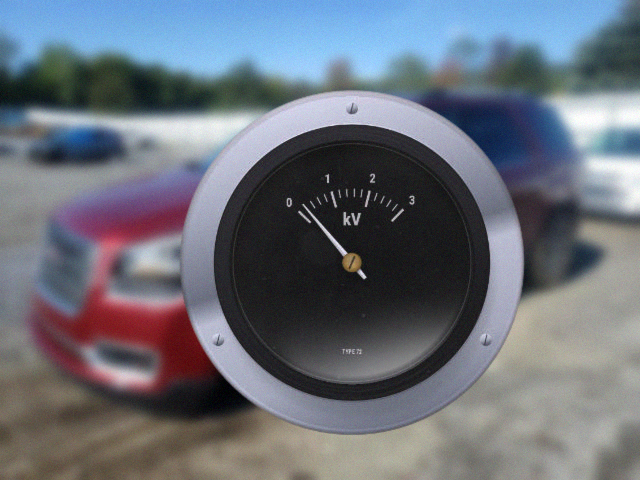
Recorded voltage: 0.2 kV
